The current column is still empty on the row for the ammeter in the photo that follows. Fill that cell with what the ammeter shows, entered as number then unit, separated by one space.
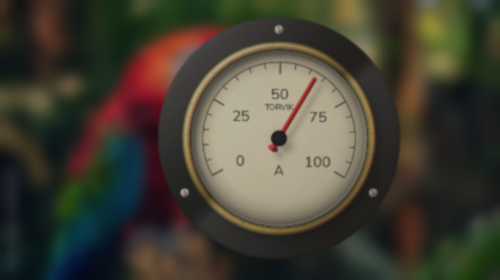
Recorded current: 62.5 A
